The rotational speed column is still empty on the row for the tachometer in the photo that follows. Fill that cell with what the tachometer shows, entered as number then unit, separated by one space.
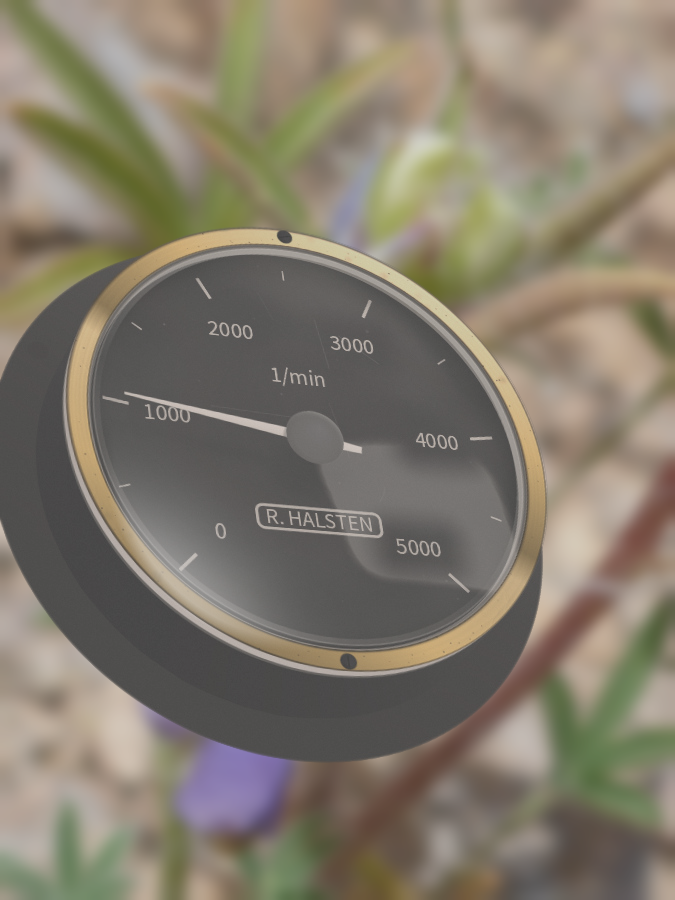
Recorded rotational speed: 1000 rpm
